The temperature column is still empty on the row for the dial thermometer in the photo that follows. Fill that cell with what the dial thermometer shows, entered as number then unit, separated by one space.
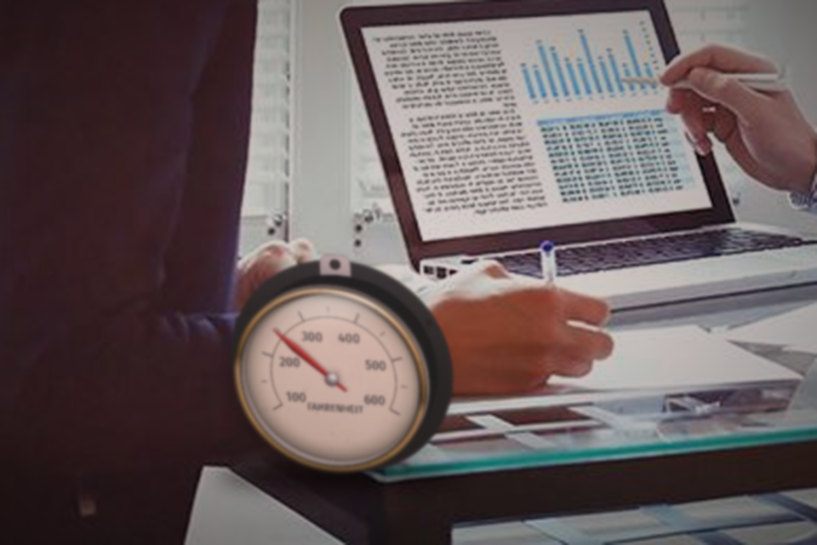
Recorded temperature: 250 °F
